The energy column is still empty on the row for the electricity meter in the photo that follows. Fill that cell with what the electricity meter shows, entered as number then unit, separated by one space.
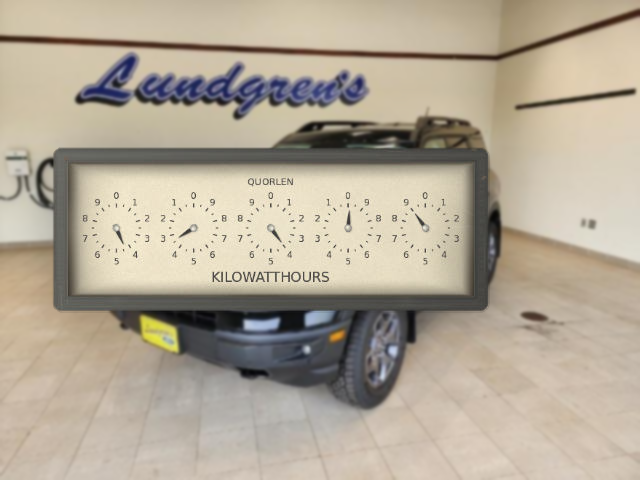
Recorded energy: 43399 kWh
